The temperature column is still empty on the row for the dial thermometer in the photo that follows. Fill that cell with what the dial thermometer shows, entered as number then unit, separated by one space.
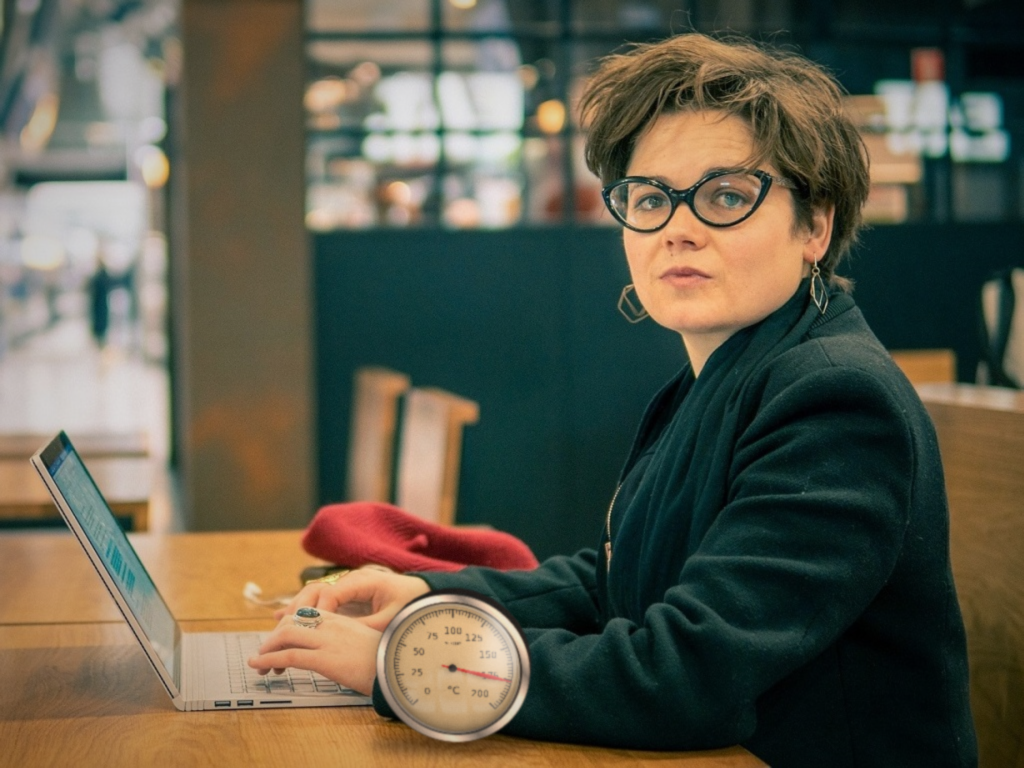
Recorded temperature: 175 °C
